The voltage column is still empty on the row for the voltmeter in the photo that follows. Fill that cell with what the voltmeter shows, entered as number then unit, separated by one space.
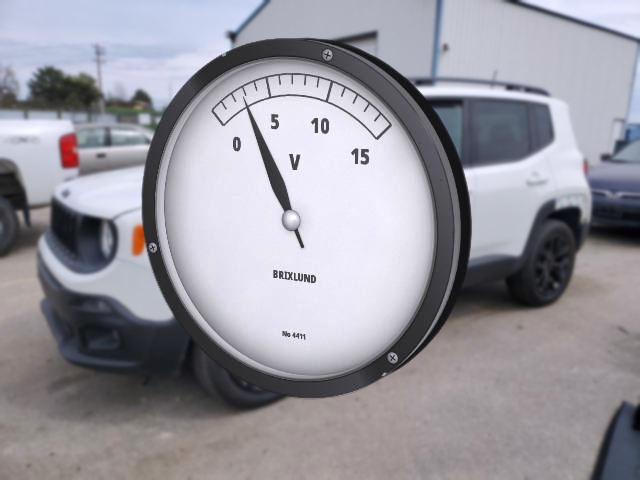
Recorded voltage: 3 V
